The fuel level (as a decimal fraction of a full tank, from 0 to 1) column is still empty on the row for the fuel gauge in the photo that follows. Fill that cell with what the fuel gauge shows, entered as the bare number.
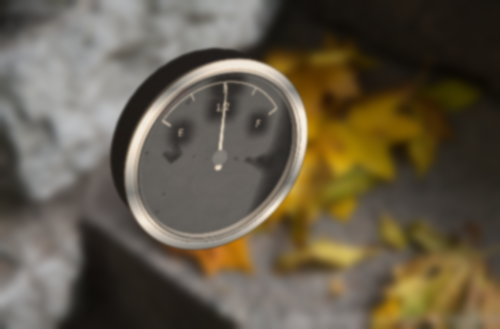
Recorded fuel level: 0.5
